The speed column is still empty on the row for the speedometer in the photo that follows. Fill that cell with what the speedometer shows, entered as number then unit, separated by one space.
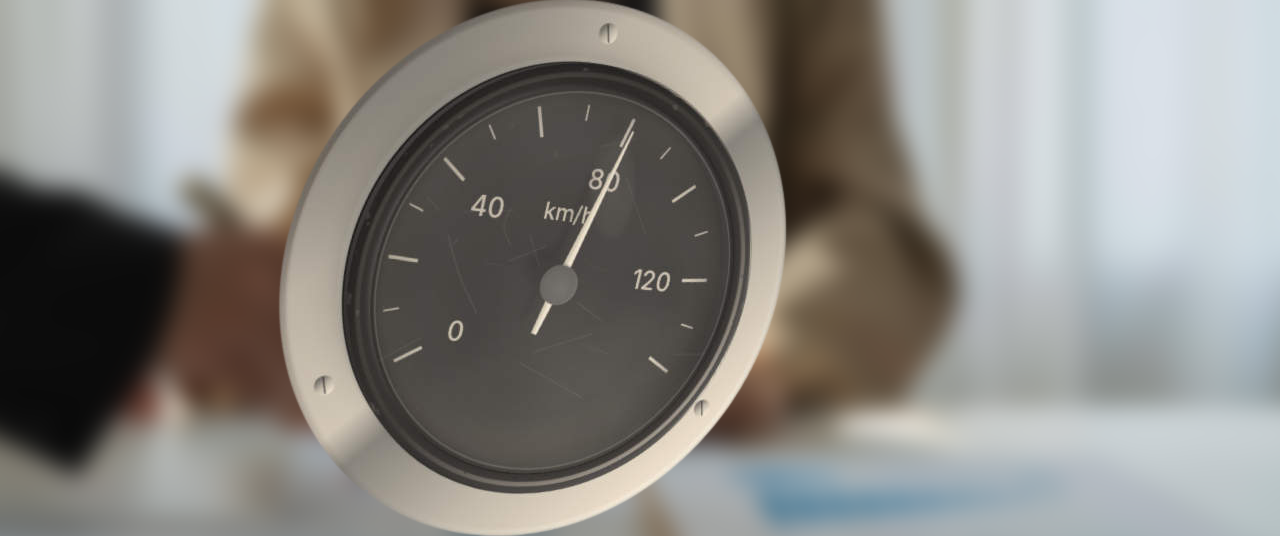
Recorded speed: 80 km/h
